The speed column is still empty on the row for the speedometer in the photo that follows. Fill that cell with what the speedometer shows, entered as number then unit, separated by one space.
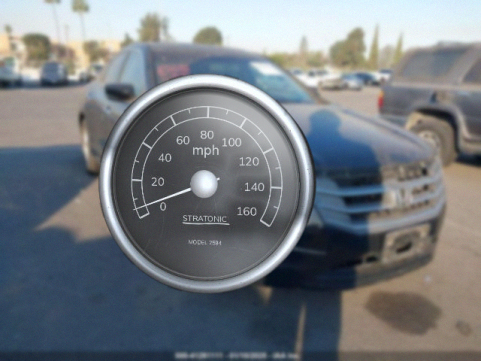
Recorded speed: 5 mph
